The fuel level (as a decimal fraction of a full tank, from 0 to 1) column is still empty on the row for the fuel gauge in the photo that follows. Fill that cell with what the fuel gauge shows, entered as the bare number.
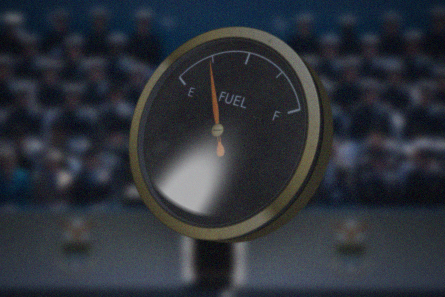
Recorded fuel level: 0.25
